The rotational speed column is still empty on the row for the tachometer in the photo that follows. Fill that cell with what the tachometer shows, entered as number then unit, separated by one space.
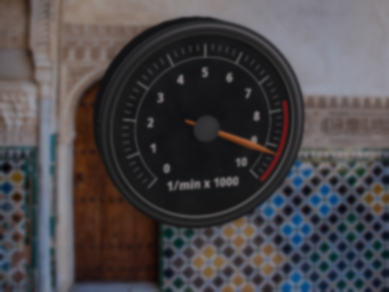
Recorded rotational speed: 9200 rpm
